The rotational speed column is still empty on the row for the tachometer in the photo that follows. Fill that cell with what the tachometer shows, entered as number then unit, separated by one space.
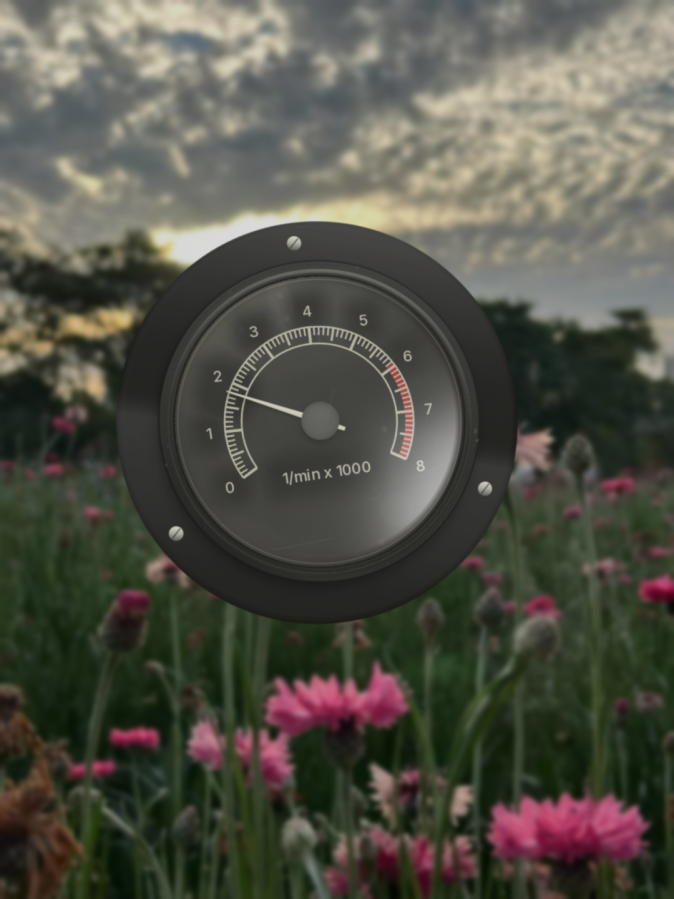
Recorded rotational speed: 1800 rpm
